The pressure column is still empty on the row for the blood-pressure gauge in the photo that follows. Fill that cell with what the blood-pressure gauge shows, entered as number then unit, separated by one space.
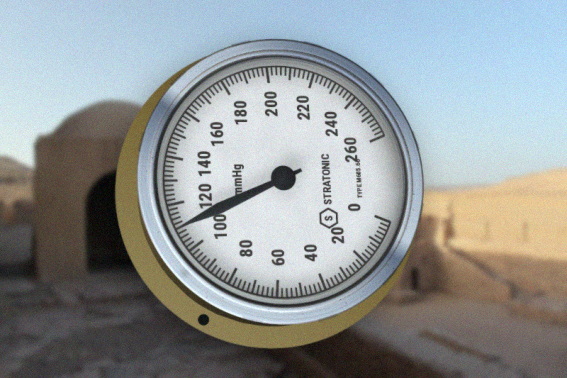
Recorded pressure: 110 mmHg
